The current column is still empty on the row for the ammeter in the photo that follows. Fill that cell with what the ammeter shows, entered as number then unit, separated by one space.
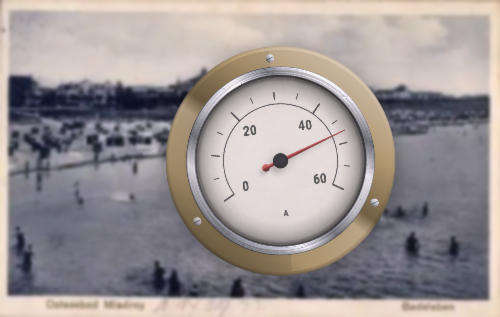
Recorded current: 47.5 A
